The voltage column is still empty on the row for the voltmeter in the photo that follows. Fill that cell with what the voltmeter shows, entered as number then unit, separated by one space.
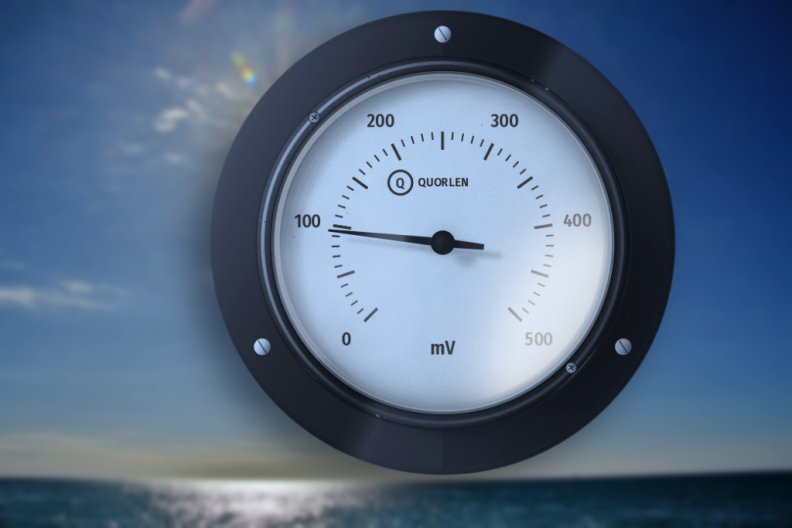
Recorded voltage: 95 mV
